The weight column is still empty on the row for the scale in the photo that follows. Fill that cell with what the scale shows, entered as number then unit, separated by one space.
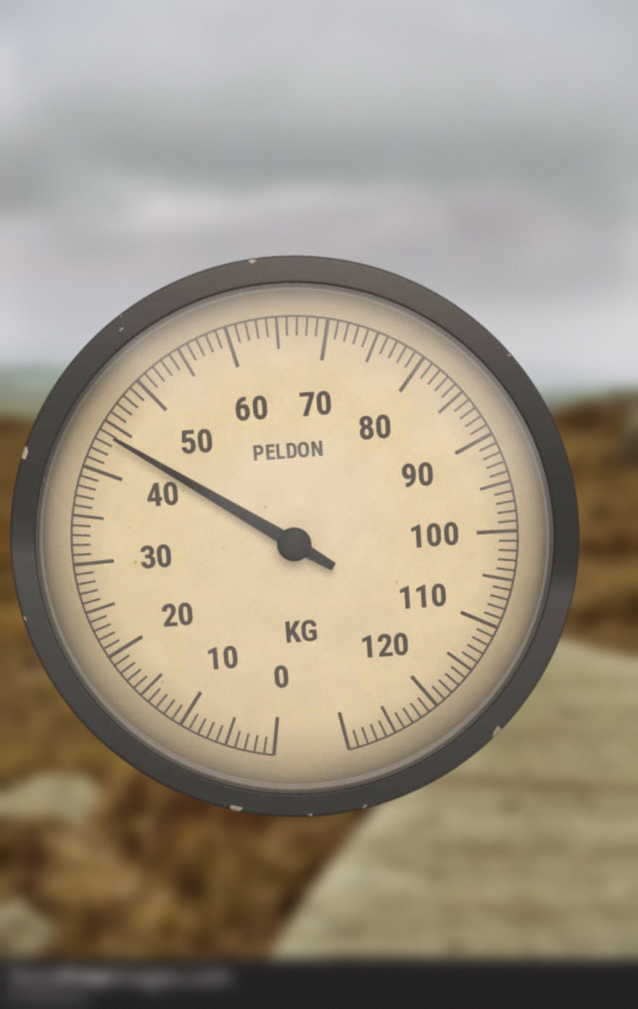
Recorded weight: 44 kg
